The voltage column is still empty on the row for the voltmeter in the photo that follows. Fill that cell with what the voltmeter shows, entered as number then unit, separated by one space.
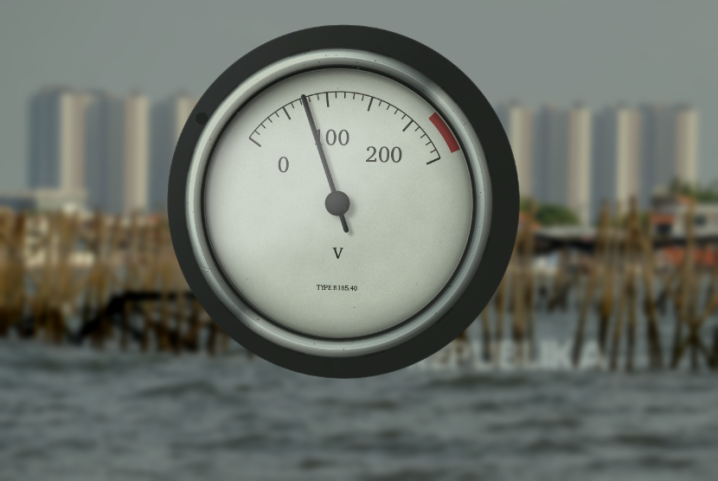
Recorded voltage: 75 V
